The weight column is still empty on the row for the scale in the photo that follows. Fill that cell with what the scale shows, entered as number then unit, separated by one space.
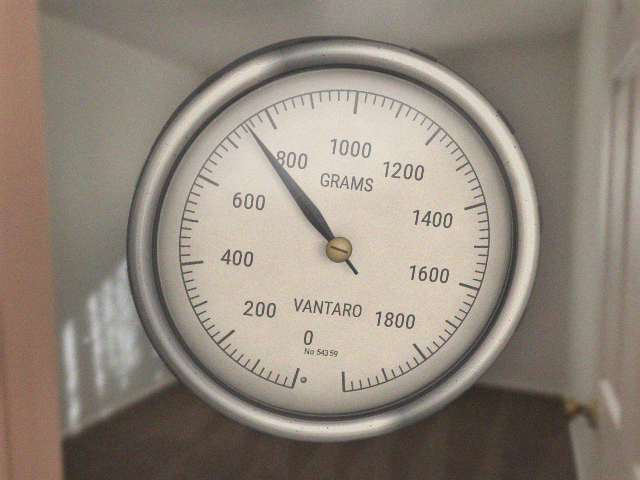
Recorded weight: 750 g
